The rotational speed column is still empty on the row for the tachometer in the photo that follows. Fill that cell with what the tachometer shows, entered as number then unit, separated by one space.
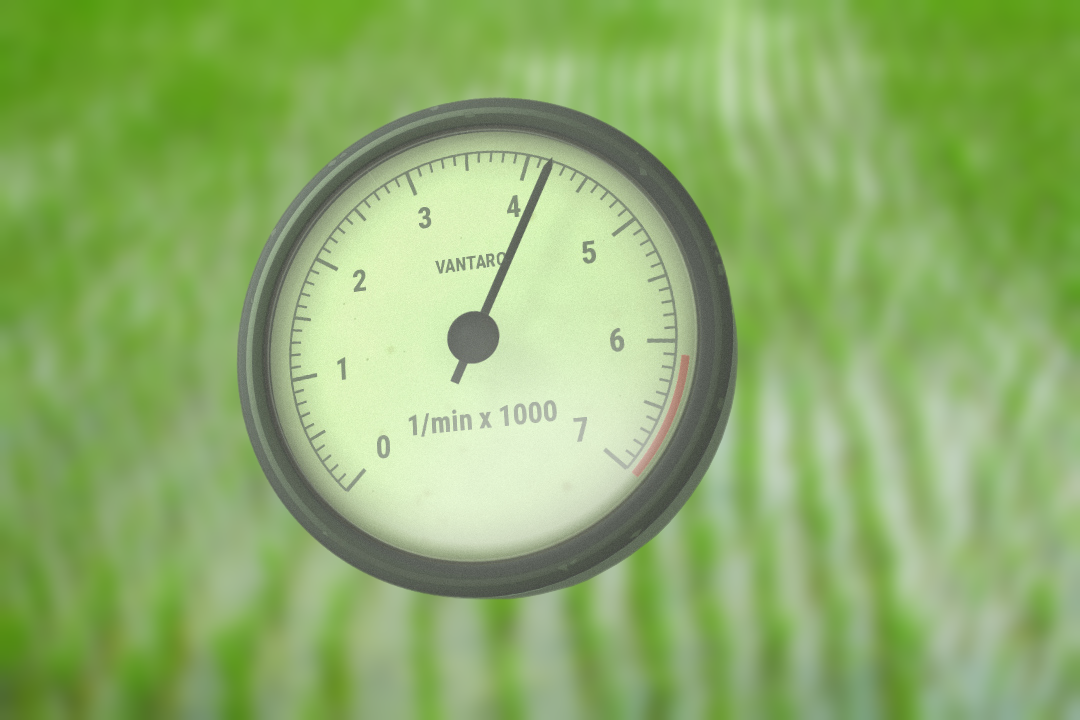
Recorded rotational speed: 4200 rpm
